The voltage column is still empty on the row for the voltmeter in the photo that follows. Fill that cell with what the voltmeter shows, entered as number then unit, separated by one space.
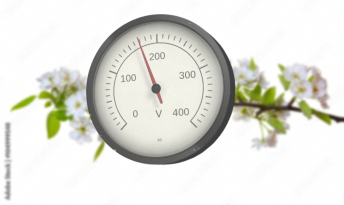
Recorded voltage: 170 V
